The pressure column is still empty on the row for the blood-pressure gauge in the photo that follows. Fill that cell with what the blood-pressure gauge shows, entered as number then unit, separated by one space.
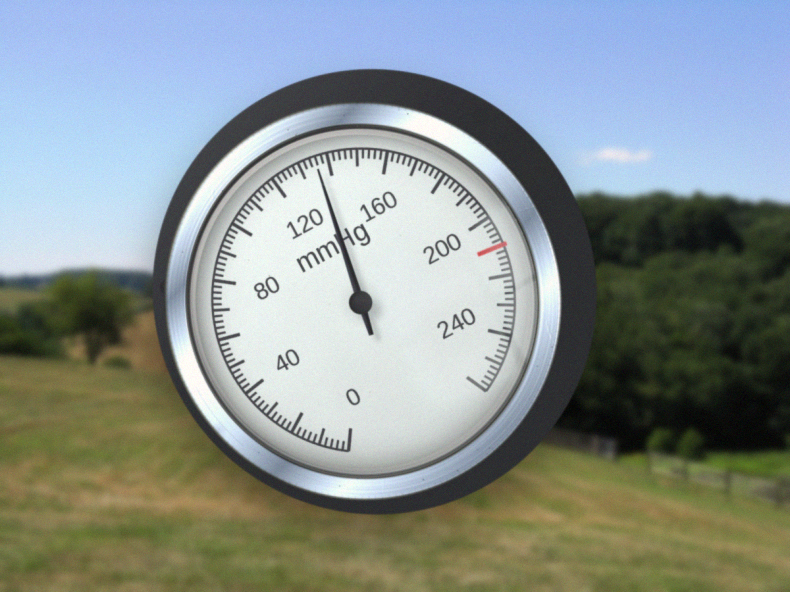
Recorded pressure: 136 mmHg
